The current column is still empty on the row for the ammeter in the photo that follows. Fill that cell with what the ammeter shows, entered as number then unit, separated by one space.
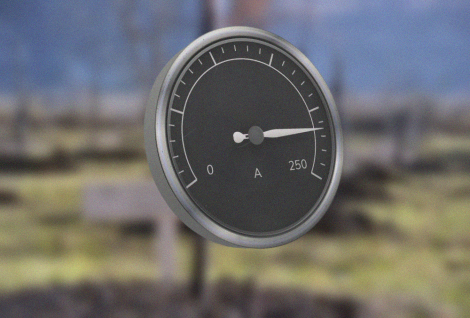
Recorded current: 215 A
